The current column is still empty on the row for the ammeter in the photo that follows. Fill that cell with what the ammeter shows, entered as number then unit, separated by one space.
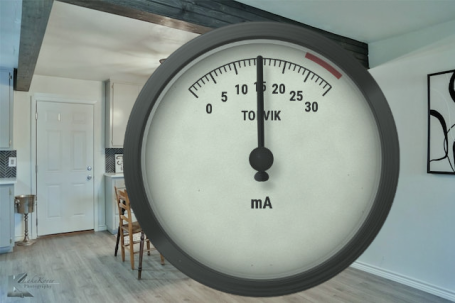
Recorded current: 15 mA
